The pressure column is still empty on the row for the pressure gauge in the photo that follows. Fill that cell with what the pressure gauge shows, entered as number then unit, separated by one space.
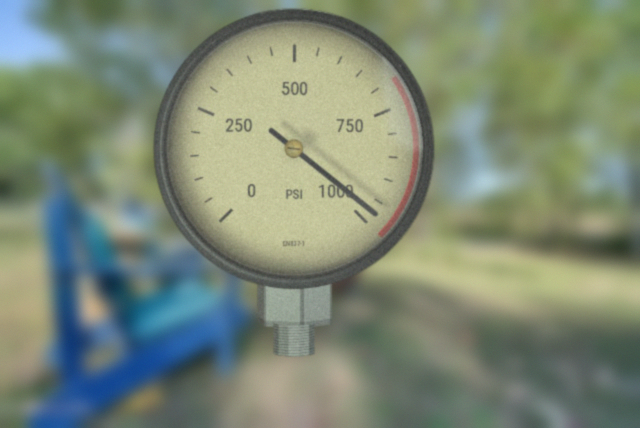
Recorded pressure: 975 psi
